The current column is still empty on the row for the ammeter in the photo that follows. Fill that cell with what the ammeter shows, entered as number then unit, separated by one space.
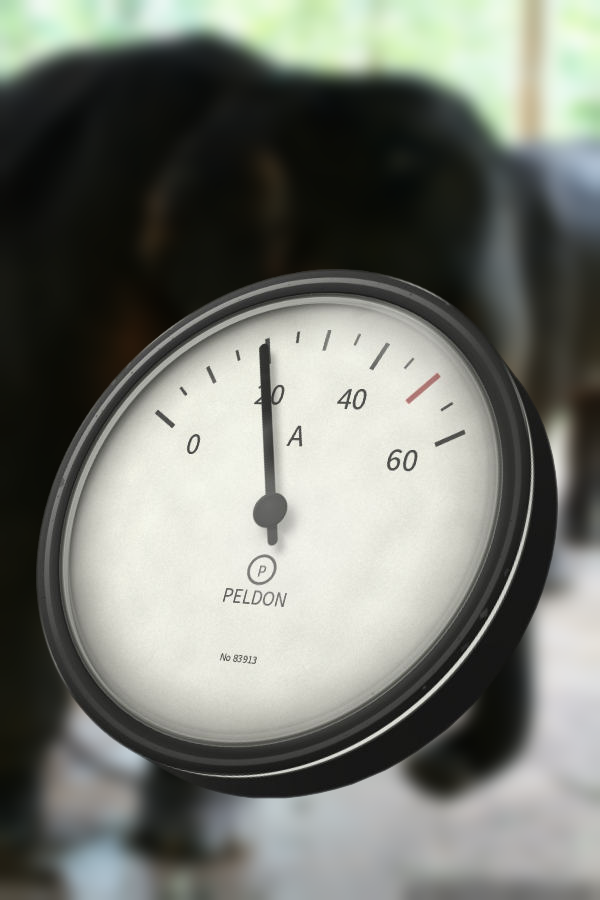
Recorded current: 20 A
